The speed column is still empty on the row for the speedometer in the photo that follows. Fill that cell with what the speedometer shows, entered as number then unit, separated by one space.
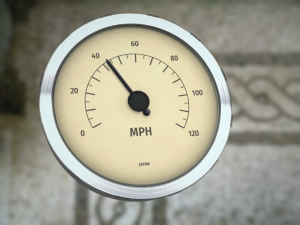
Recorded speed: 42.5 mph
